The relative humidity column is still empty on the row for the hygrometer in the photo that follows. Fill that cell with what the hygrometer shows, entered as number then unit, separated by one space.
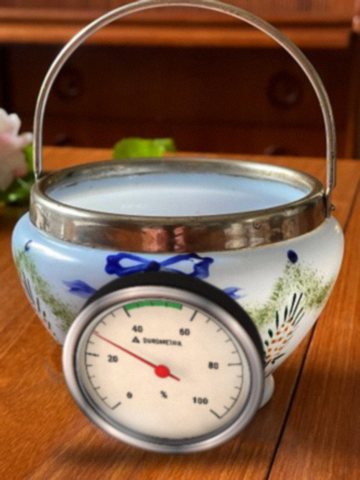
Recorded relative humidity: 28 %
